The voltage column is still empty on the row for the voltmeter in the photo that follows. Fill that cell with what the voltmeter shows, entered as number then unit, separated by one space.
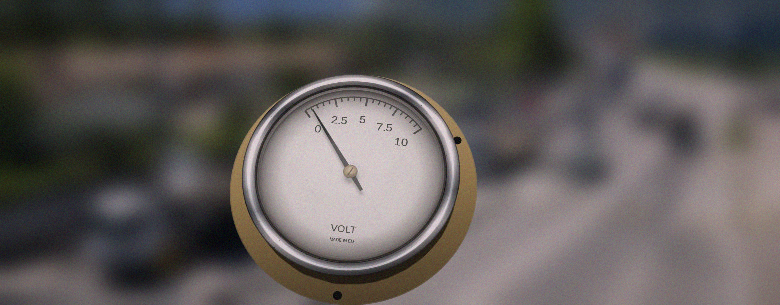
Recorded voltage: 0.5 V
